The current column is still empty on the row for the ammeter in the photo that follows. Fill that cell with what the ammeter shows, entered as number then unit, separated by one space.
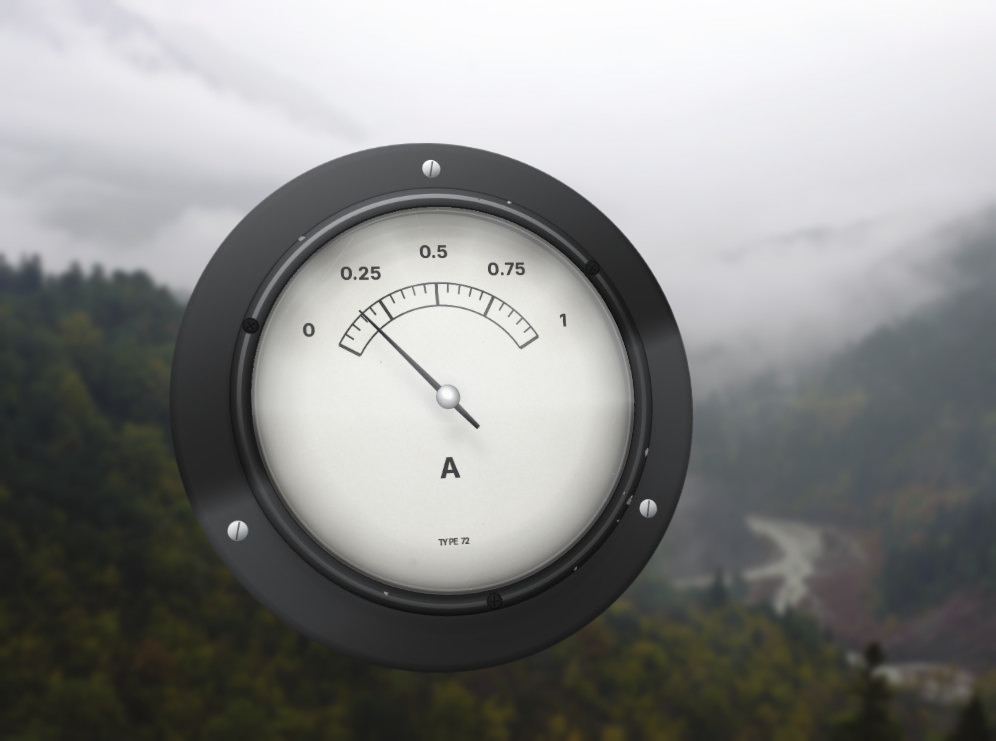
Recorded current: 0.15 A
